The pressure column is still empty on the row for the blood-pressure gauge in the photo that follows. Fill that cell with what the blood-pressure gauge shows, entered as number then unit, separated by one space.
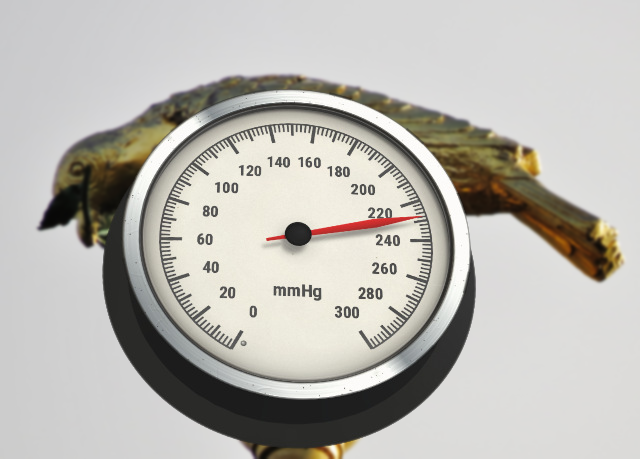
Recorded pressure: 230 mmHg
